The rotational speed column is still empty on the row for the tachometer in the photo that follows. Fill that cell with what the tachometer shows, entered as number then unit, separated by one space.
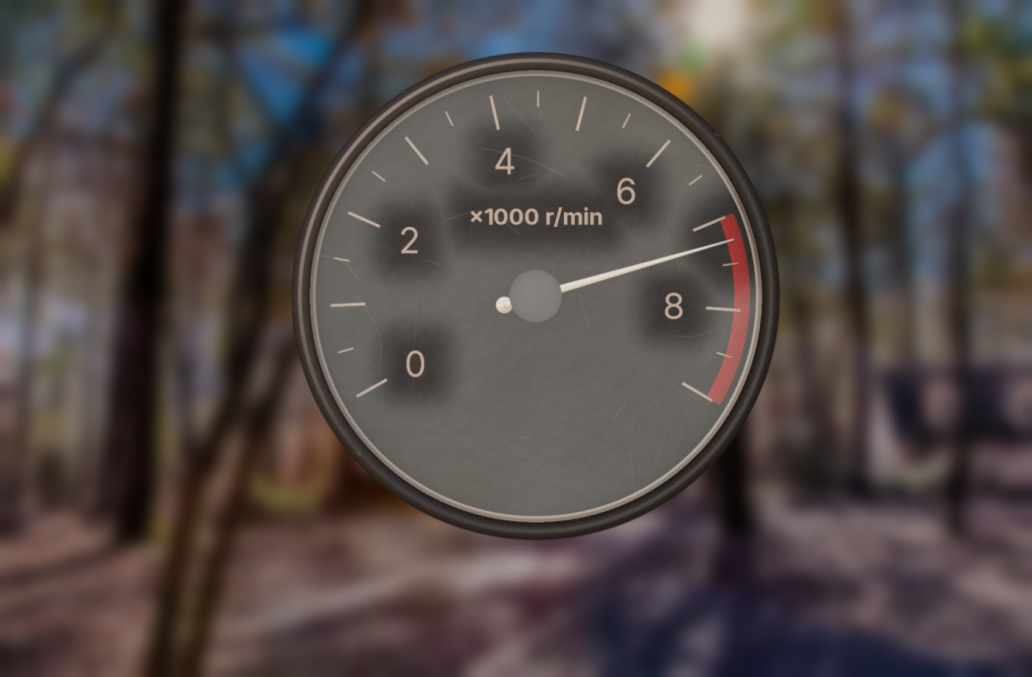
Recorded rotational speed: 7250 rpm
